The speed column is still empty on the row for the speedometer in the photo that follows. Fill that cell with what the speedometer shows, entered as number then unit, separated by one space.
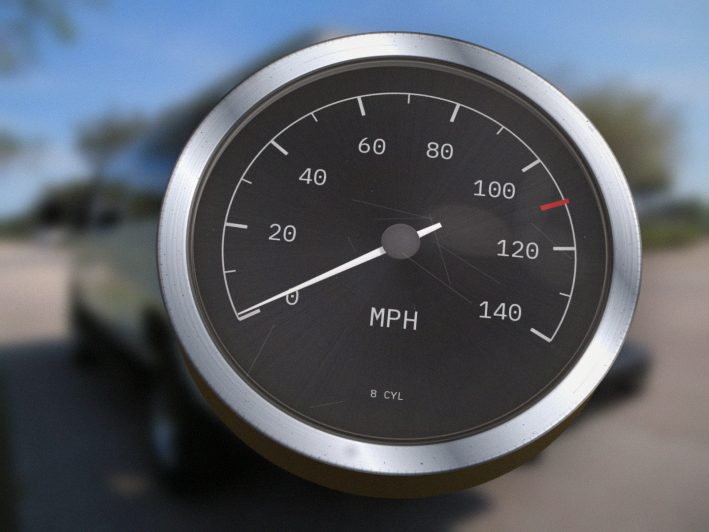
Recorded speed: 0 mph
